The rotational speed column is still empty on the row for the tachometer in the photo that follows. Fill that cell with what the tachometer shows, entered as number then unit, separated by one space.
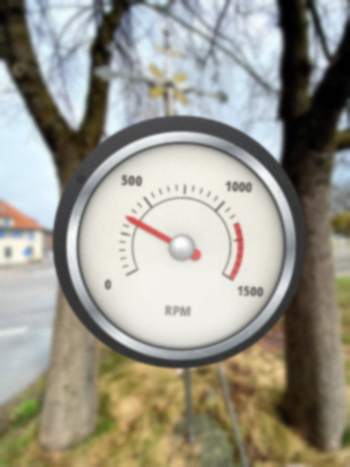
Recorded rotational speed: 350 rpm
